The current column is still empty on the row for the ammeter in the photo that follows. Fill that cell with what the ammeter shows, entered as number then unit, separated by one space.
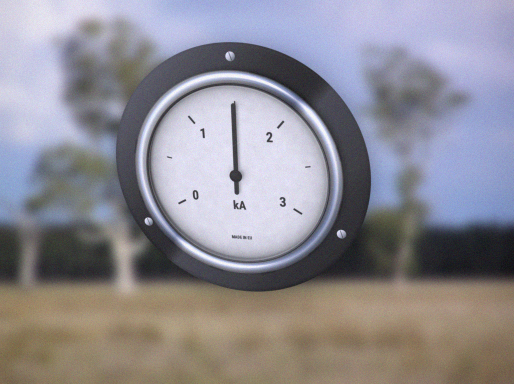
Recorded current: 1.5 kA
